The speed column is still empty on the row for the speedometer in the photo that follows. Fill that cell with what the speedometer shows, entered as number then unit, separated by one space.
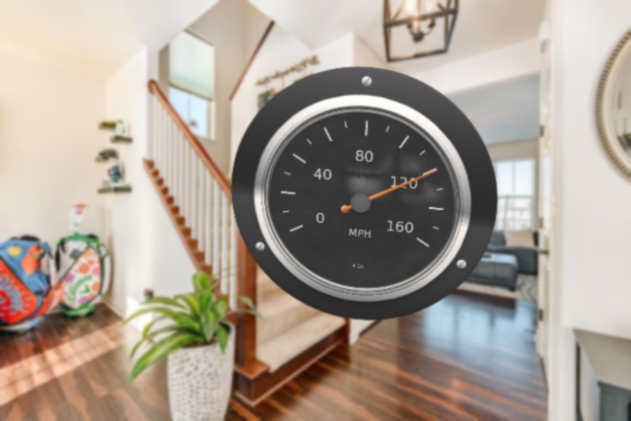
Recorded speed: 120 mph
